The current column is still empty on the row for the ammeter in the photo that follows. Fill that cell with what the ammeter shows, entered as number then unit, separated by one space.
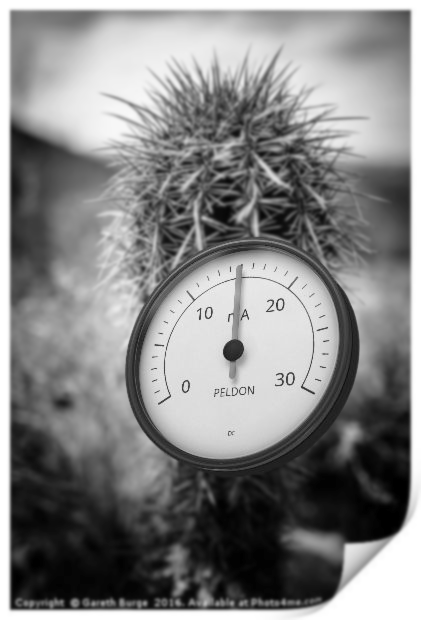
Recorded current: 15 mA
